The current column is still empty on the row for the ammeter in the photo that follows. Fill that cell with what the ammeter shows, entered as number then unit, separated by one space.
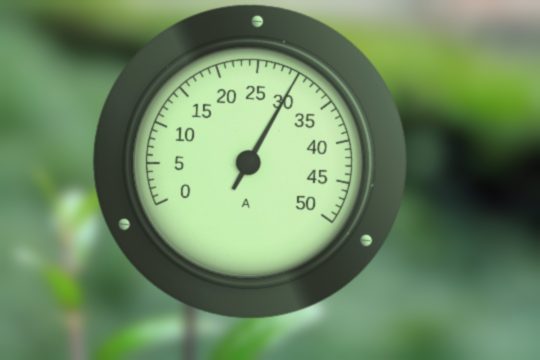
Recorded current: 30 A
